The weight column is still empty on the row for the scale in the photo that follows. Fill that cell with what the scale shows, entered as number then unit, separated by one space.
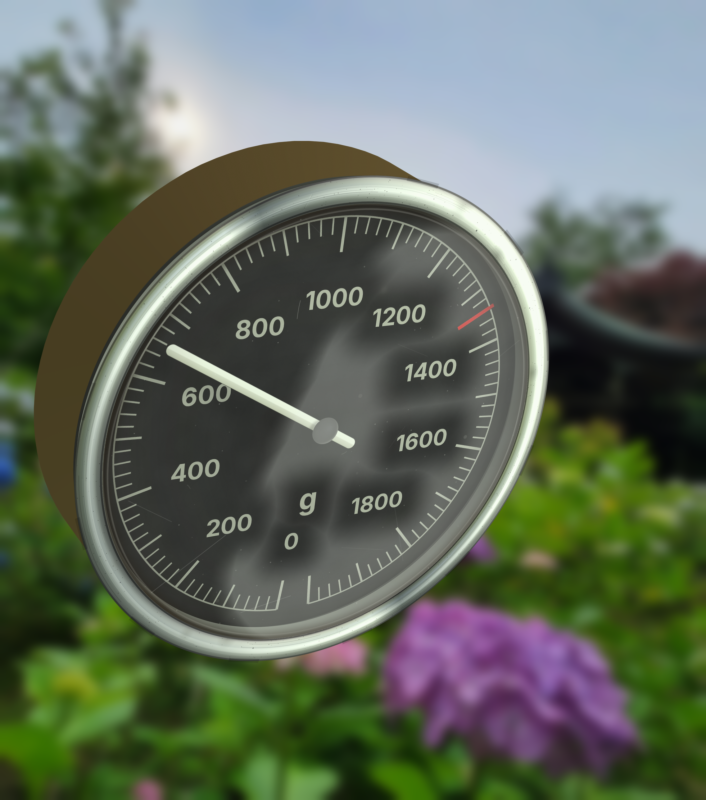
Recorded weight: 660 g
